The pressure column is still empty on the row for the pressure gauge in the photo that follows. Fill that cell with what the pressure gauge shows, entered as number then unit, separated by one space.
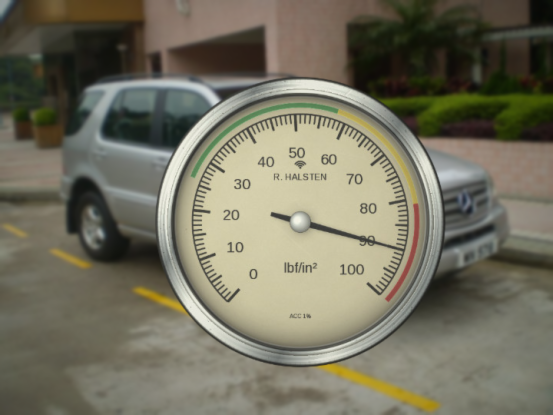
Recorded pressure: 90 psi
